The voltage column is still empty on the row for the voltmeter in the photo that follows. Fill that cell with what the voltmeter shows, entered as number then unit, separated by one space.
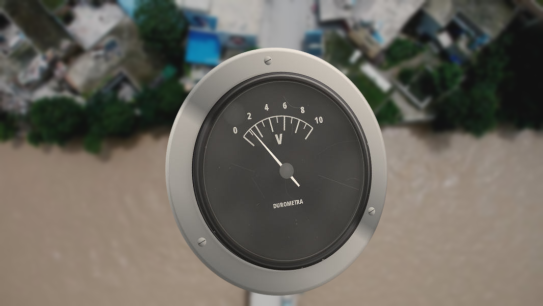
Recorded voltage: 1 V
